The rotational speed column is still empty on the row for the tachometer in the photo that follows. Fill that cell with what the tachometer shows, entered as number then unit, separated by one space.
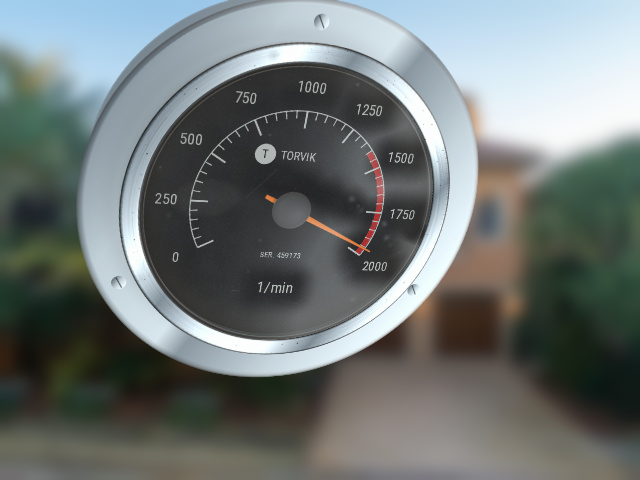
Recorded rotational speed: 1950 rpm
